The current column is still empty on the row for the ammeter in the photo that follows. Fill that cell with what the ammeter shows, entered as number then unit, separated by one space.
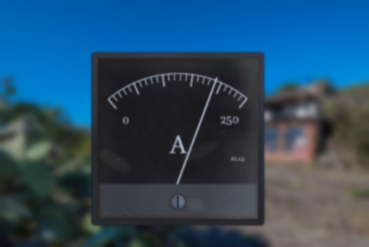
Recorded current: 190 A
